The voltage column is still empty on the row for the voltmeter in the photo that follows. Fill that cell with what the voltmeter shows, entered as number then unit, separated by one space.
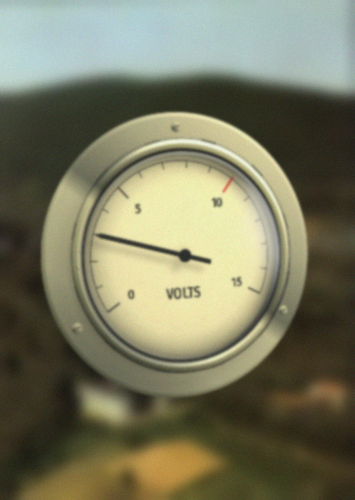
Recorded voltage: 3 V
